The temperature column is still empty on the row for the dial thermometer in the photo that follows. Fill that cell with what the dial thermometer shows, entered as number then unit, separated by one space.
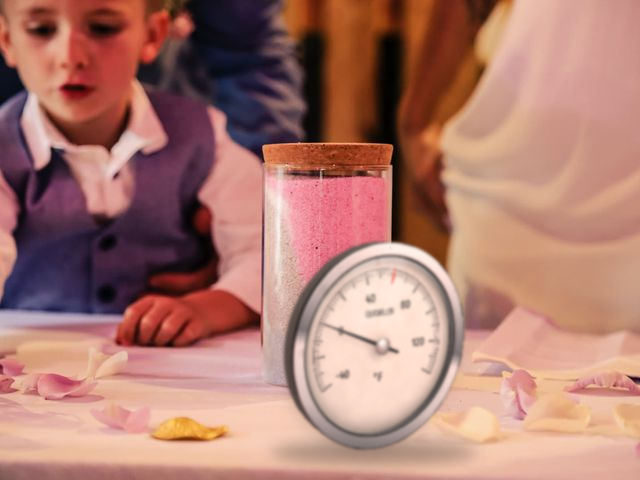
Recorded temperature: 0 °F
